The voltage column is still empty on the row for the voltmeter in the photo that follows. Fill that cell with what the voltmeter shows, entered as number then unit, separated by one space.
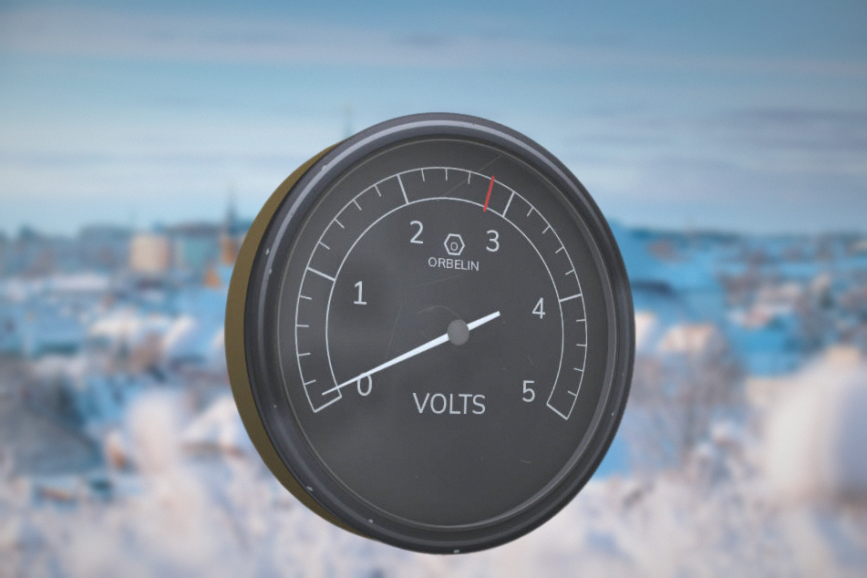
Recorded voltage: 0.1 V
